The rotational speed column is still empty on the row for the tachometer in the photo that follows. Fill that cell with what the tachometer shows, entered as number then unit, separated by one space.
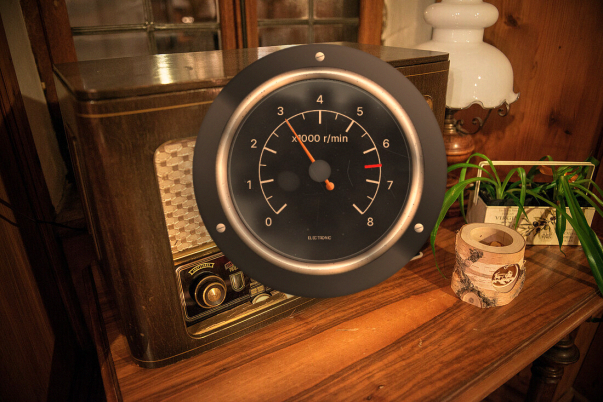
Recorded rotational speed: 3000 rpm
